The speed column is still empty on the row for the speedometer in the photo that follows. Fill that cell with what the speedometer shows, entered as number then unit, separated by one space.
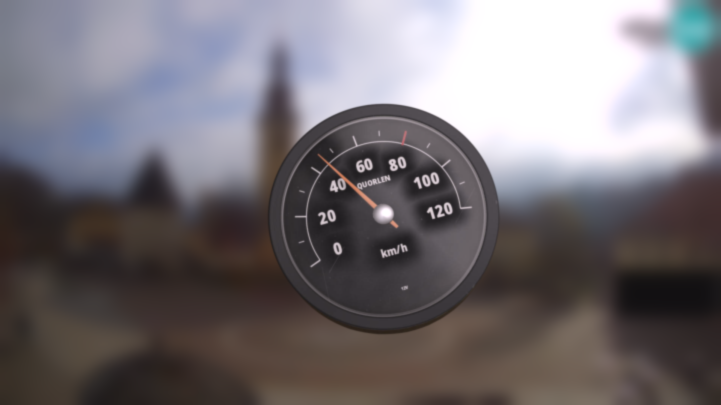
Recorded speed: 45 km/h
